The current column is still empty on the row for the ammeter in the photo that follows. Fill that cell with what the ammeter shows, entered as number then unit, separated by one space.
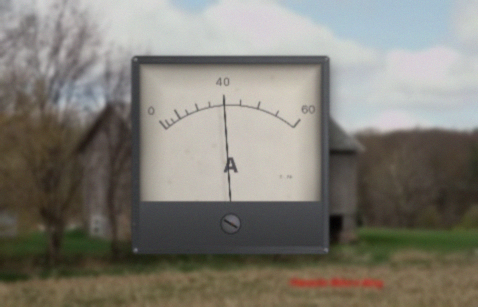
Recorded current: 40 A
